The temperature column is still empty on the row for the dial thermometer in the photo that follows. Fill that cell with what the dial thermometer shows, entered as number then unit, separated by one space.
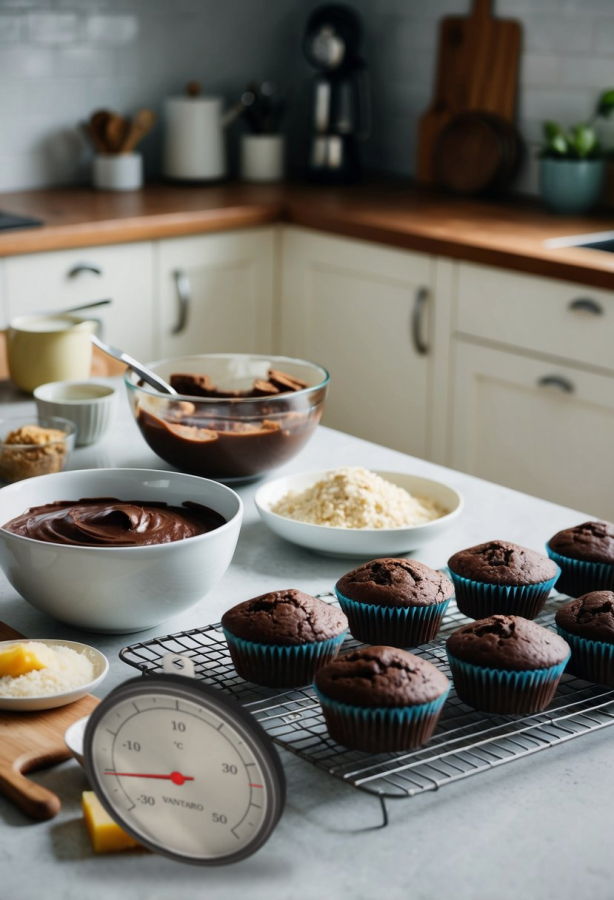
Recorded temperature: -20 °C
